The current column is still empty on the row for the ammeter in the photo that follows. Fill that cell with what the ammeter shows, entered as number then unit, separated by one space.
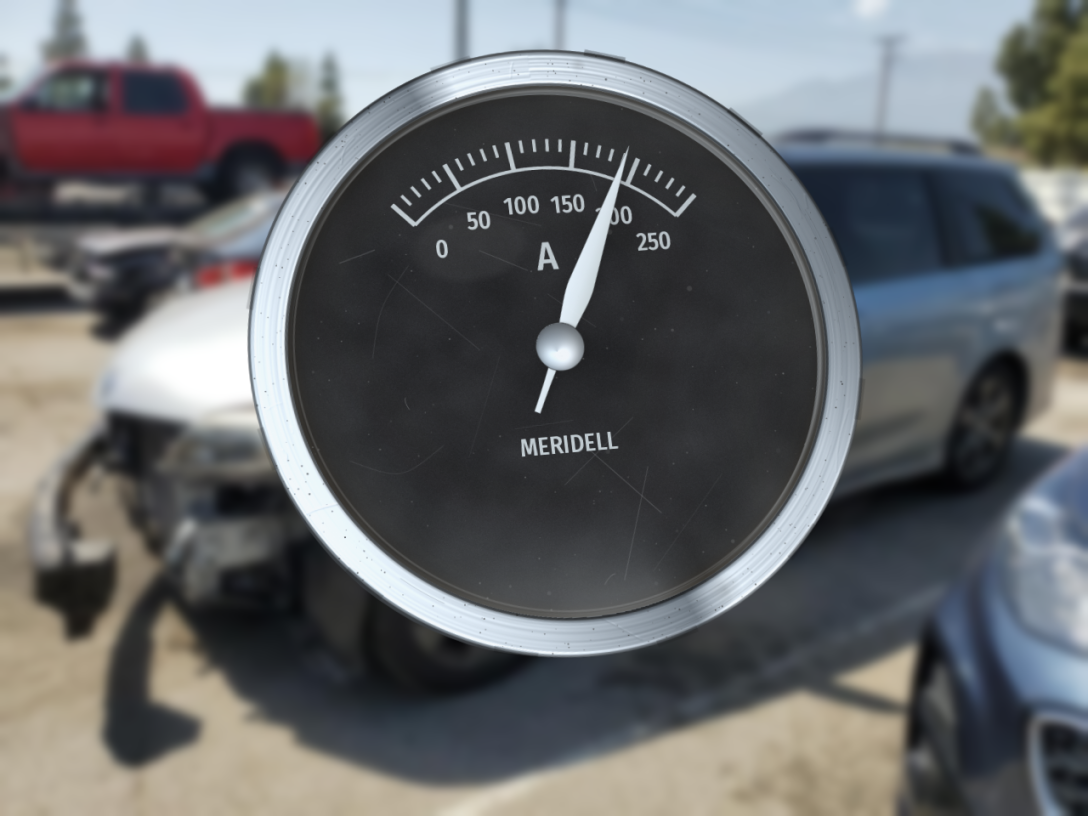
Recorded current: 190 A
